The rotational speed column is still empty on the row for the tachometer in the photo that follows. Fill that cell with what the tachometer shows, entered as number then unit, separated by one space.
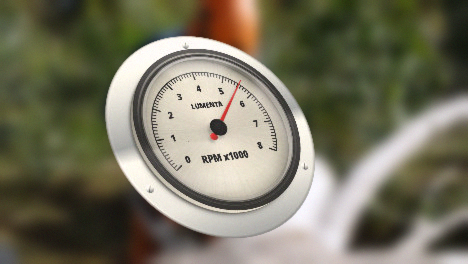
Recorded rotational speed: 5500 rpm
